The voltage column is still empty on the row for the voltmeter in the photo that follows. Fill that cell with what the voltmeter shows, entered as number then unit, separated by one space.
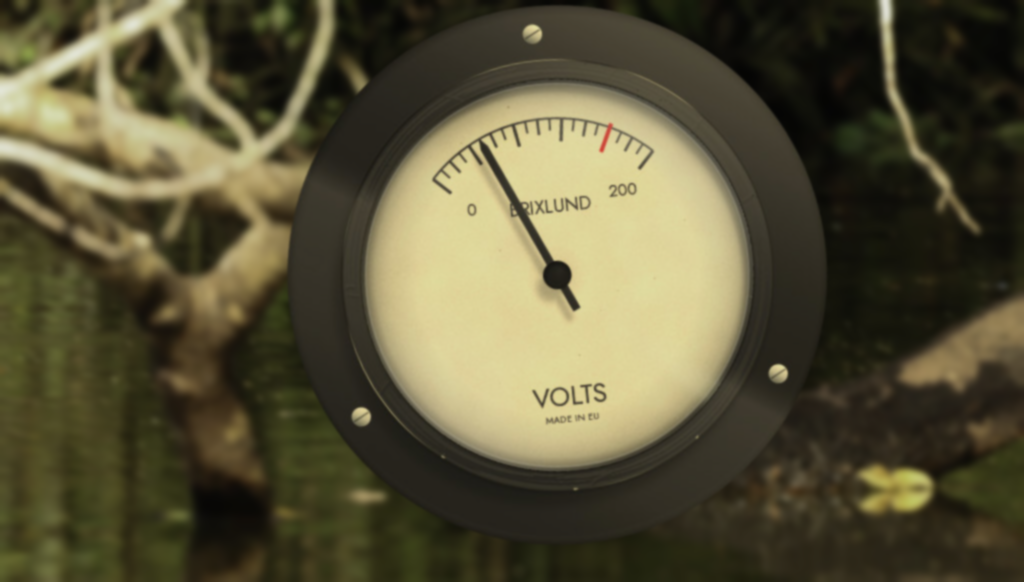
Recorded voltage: 50 V
